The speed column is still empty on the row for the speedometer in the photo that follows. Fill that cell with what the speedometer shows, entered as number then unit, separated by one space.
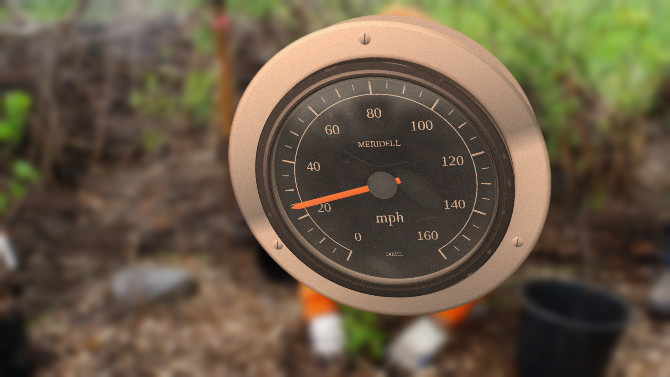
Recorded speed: 25 mph
